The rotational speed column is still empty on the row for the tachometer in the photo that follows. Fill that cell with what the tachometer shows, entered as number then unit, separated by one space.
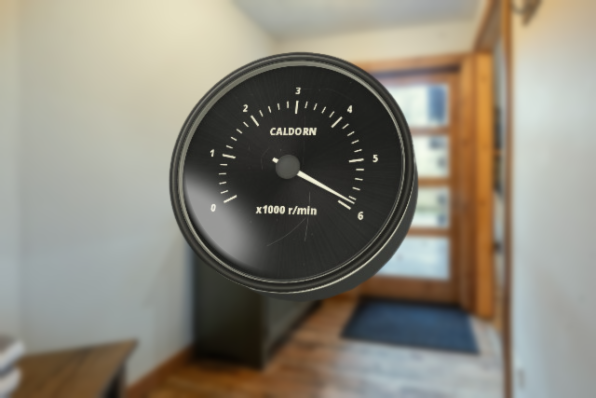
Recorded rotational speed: 5900 rpm
